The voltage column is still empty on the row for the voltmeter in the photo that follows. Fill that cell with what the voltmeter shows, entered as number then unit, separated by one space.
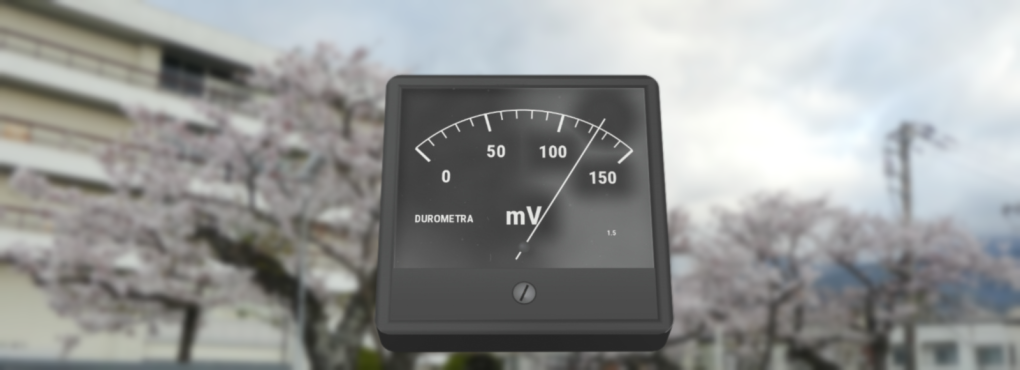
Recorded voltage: 125 mV
